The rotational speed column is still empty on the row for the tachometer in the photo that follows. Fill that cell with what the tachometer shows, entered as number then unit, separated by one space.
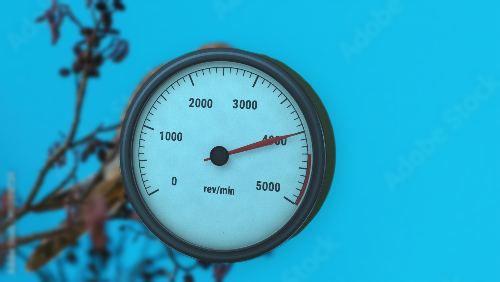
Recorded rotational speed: 4000 rpm
